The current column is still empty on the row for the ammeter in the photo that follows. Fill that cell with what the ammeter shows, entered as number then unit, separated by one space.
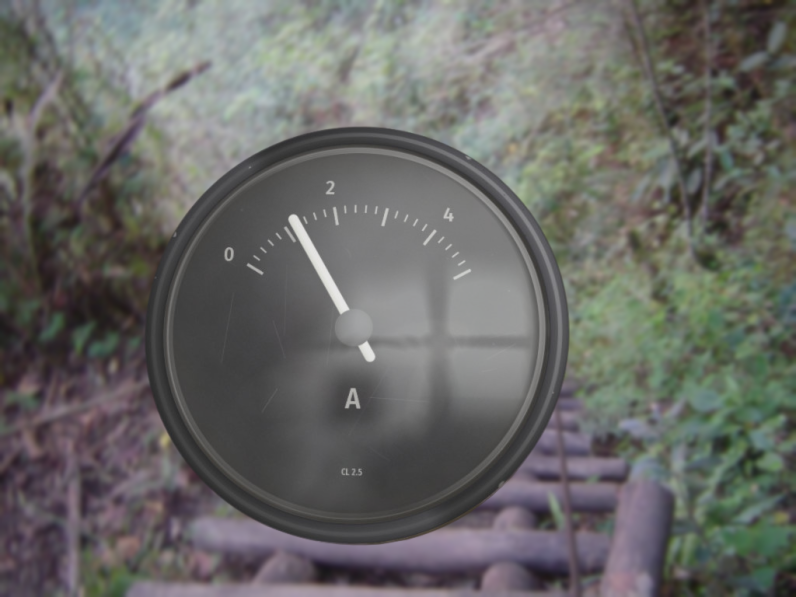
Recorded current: 1.2 A
